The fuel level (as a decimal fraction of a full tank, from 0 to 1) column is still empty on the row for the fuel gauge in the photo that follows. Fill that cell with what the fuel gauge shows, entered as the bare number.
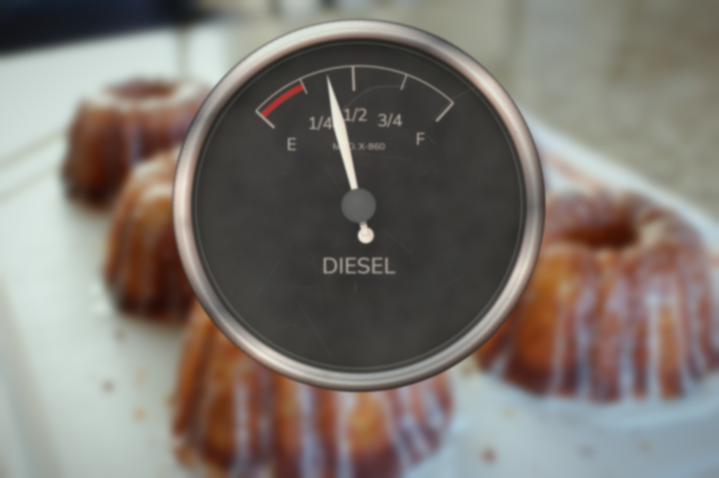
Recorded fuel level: 0.375
